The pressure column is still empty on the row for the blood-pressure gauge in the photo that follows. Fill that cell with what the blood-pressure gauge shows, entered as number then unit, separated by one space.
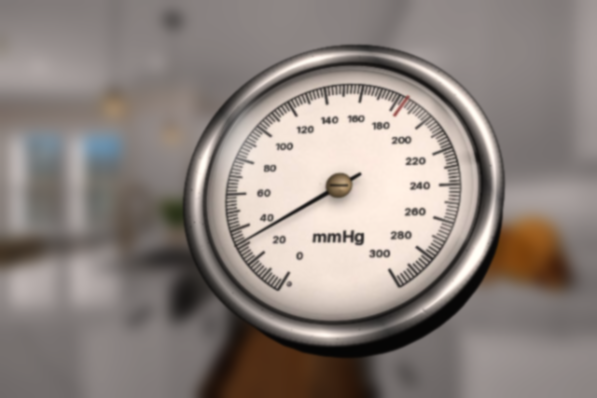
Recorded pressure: 30 mmHg
